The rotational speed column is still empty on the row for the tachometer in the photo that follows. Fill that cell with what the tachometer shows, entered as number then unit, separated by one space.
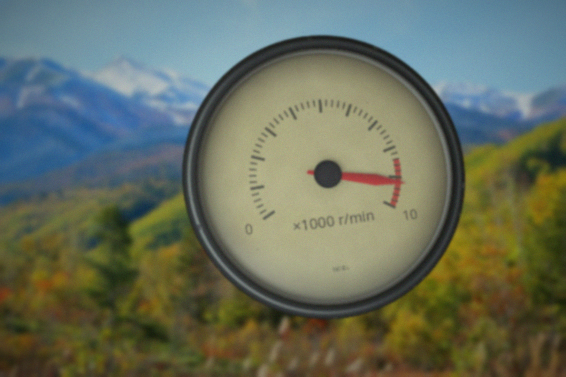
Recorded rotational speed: 9200 rpm
